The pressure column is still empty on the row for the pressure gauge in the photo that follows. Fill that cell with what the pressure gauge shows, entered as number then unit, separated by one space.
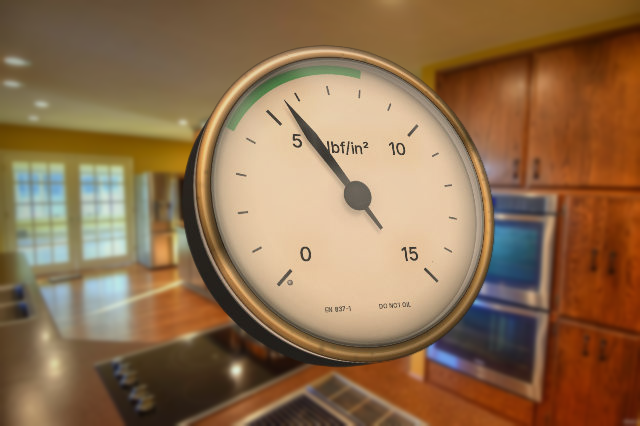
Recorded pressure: 5.5 psi
